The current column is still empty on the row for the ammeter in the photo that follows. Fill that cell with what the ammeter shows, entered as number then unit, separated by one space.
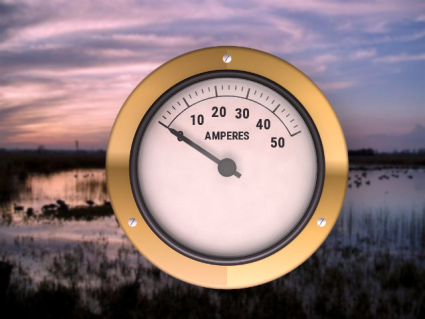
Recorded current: 0 A
